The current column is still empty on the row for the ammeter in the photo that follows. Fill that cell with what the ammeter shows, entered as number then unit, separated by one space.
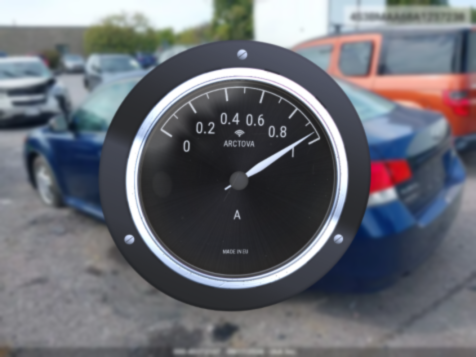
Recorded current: 0.95 A
